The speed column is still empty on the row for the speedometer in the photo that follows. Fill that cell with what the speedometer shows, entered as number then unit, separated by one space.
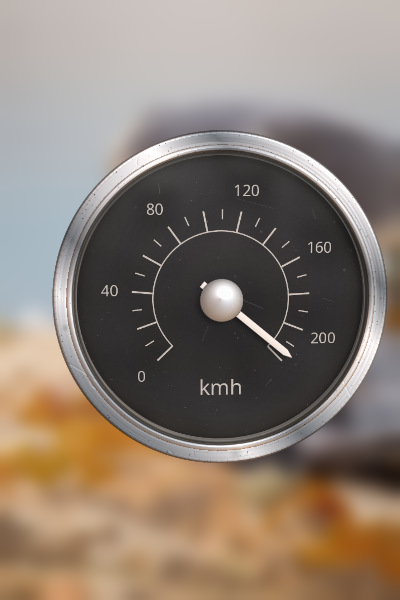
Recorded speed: 215 km/h
